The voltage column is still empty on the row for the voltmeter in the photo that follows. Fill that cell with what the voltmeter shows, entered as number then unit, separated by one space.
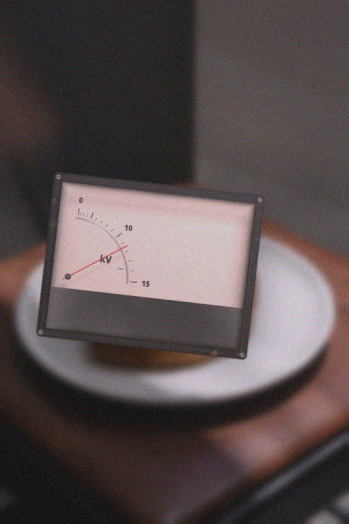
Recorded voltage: 11.5 kV
